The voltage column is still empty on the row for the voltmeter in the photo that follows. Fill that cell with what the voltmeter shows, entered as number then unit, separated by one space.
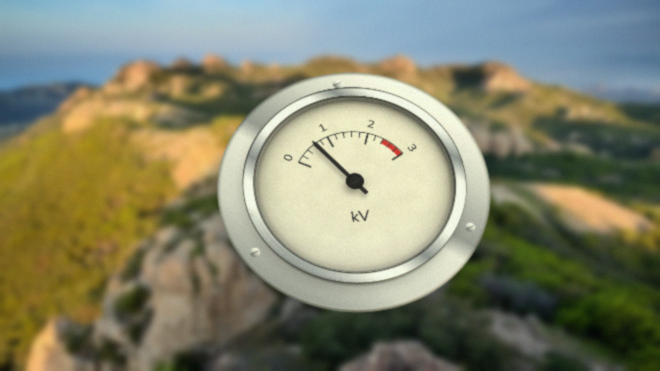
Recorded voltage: 0.6 kV
